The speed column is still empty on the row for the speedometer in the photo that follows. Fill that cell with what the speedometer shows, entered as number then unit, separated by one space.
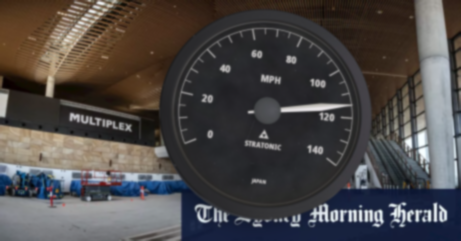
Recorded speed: 115 mph
